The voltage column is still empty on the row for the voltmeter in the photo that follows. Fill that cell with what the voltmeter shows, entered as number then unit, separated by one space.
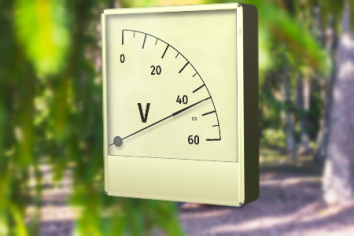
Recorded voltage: 45 V
